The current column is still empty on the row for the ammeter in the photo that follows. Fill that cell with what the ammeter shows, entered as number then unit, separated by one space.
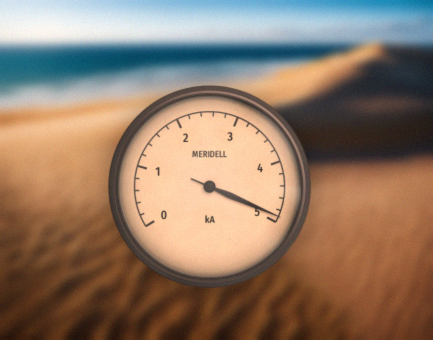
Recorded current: 4.9 kA
